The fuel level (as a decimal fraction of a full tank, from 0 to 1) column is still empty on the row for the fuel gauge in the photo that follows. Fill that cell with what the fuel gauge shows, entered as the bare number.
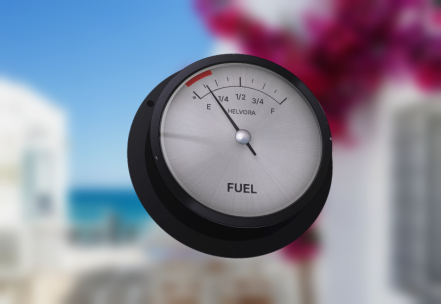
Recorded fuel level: 0.125
